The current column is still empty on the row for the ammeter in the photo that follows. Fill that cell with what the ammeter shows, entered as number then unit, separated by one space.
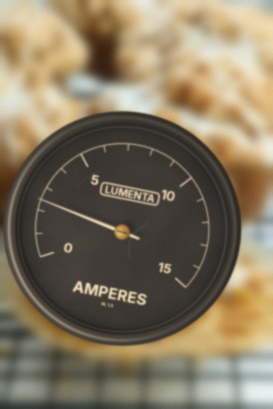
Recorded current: 2.5 A
